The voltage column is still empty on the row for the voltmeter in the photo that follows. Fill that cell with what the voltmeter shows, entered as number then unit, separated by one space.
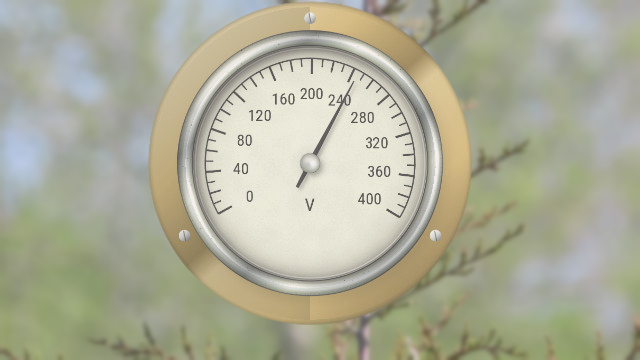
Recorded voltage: 245 V
